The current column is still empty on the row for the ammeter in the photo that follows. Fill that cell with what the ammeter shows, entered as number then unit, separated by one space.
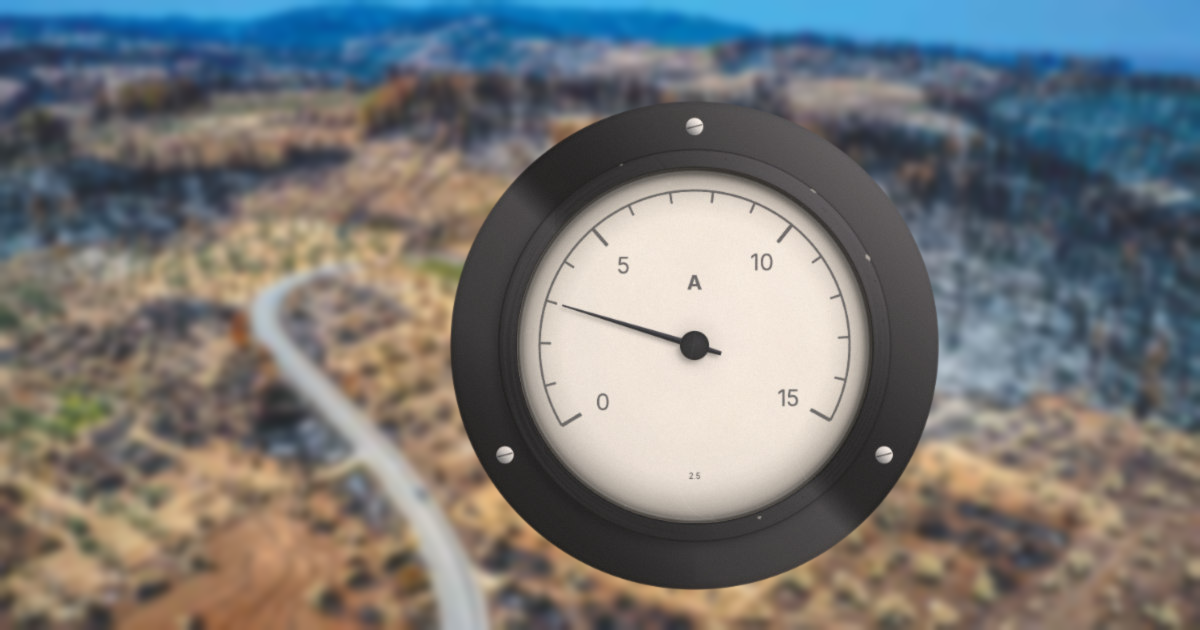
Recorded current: 3 A
